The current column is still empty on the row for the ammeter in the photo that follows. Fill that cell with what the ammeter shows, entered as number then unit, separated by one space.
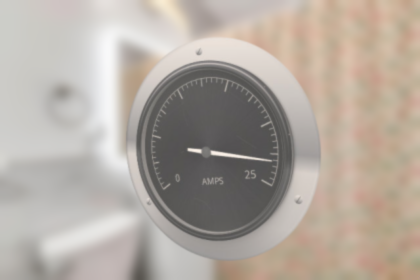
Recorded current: 23 A
